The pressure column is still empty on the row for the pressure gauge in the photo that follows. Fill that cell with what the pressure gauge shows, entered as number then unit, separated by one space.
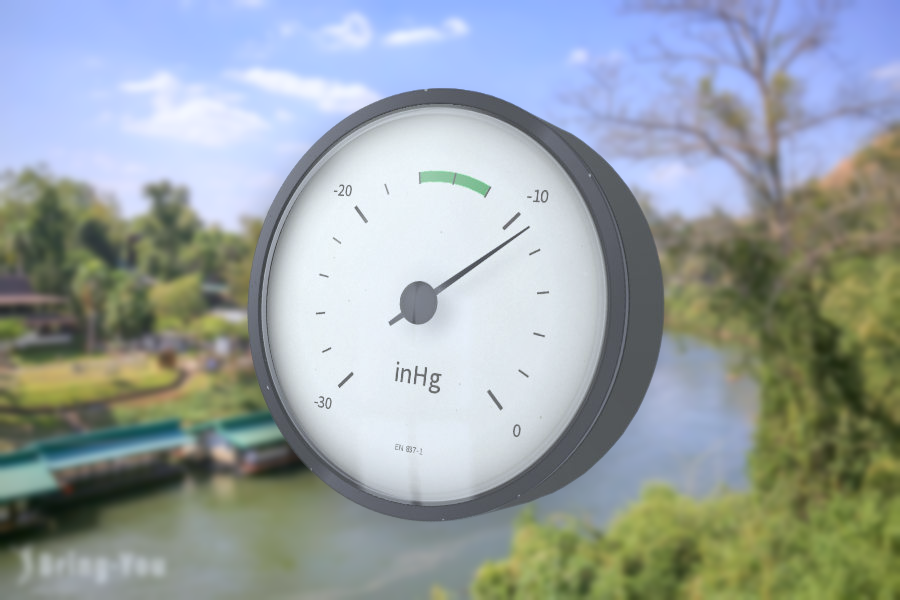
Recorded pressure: -9 inHg
